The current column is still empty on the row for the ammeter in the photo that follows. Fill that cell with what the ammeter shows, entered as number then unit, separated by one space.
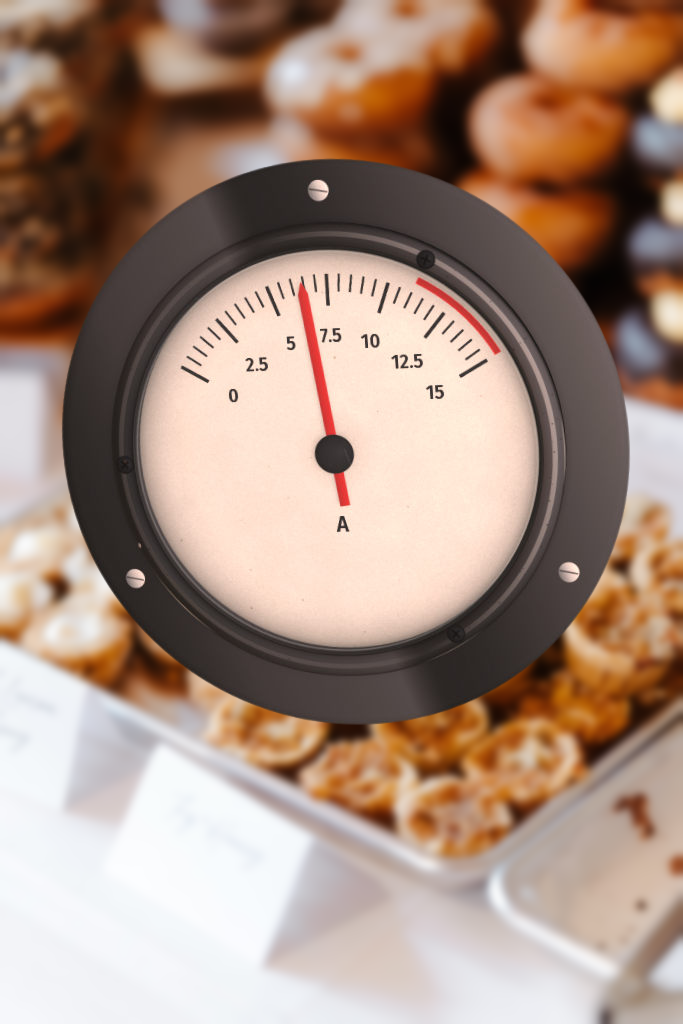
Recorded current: 6.5 A
